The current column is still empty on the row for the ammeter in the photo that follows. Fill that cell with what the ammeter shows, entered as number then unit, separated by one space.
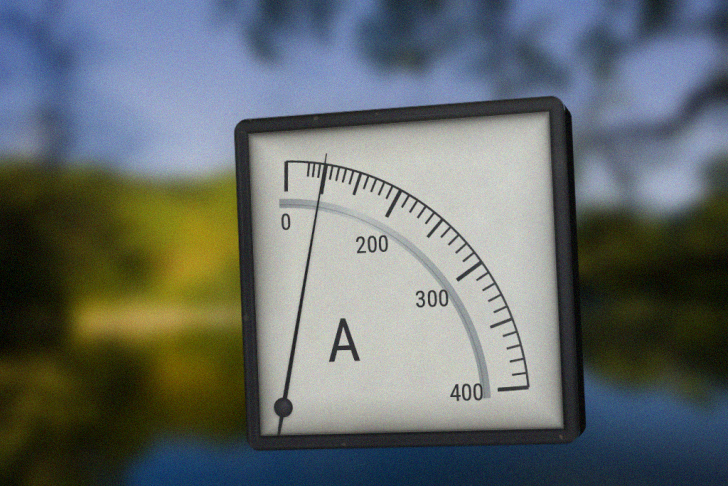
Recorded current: 100 A
